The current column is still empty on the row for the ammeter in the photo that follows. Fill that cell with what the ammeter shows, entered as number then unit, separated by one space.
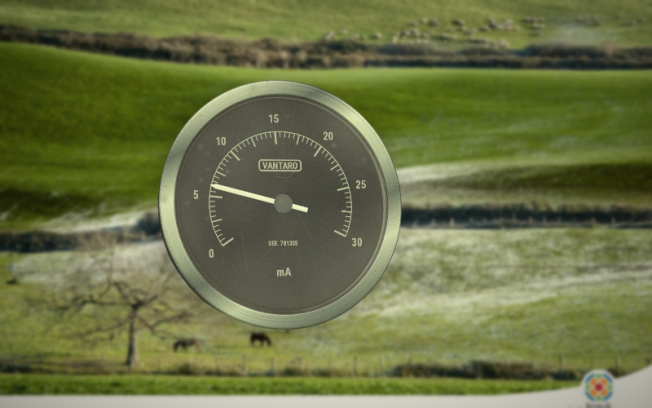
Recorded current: 6 mA
